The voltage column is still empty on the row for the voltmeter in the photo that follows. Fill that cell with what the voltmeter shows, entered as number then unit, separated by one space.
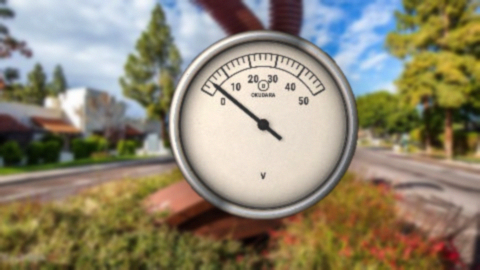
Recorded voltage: 4 V
